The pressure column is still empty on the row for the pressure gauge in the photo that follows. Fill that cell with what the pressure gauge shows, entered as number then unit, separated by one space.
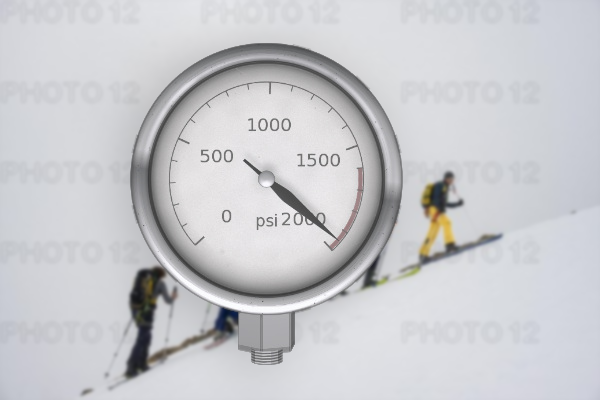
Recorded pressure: 1950 psi
